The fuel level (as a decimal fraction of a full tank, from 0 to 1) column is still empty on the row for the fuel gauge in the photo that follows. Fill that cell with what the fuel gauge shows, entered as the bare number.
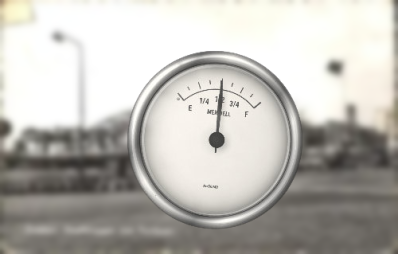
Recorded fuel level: 0.5
